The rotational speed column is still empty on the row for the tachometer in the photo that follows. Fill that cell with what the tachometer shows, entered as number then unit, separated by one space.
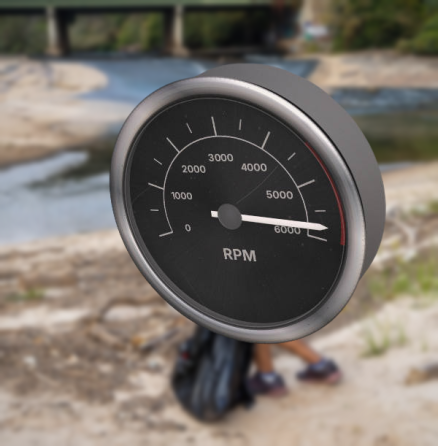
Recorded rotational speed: 5750 rpm
